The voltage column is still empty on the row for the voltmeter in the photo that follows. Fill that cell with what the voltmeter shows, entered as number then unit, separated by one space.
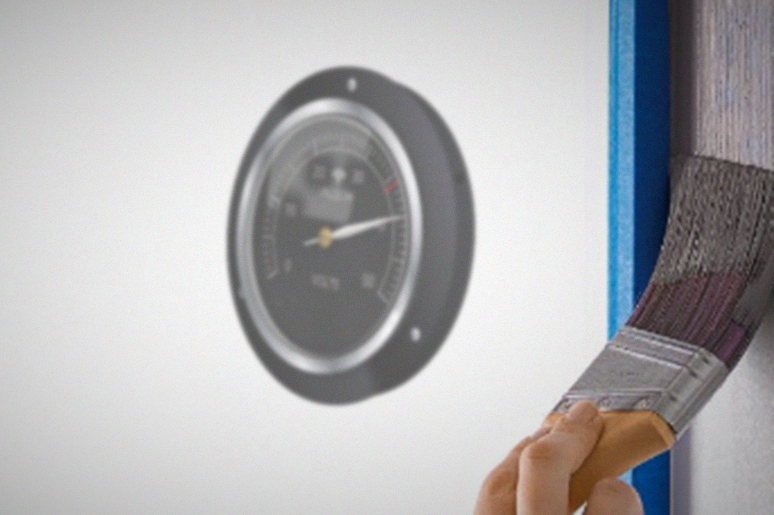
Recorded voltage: 40 V
